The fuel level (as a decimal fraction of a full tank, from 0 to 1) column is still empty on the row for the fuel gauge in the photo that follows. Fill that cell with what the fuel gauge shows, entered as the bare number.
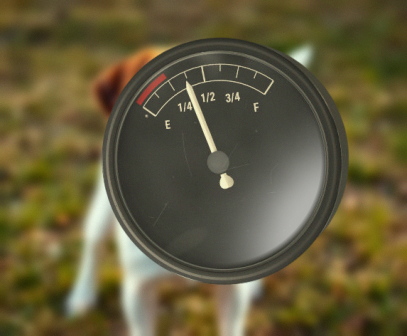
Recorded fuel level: 0.375
